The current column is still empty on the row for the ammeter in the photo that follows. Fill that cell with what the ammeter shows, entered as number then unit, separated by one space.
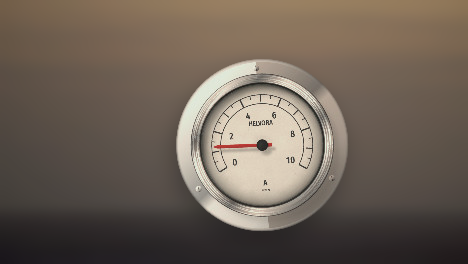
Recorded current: 1.25 A
